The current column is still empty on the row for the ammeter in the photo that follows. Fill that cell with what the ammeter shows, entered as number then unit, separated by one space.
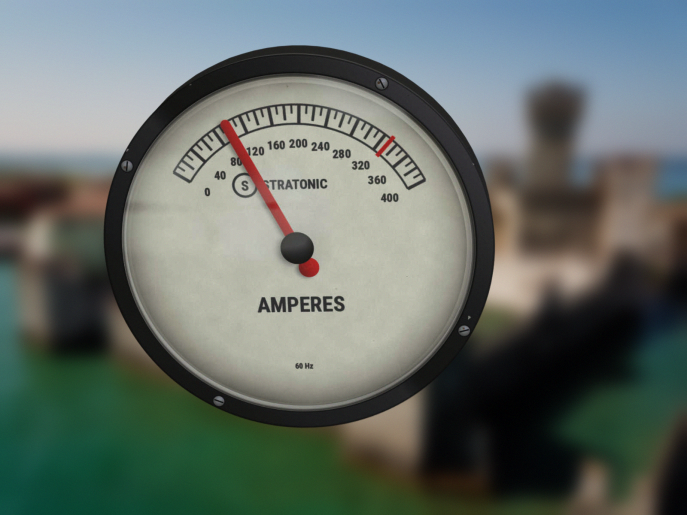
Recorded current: 100 A
